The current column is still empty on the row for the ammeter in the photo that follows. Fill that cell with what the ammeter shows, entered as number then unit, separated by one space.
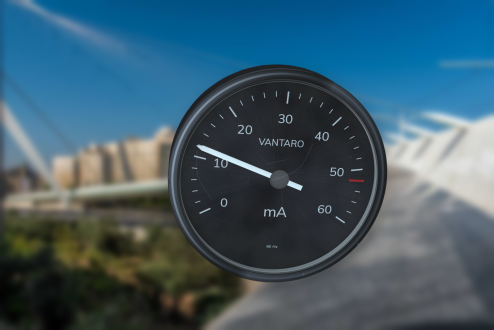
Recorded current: 12 mA
